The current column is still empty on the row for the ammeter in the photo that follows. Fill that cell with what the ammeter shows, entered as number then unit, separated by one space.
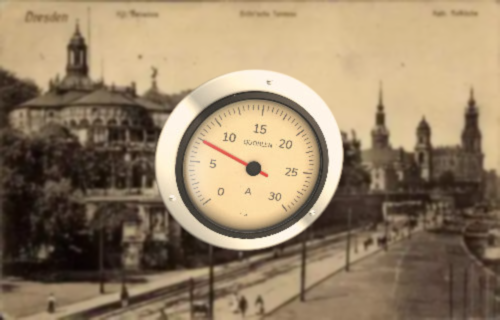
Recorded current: 7.5 A
